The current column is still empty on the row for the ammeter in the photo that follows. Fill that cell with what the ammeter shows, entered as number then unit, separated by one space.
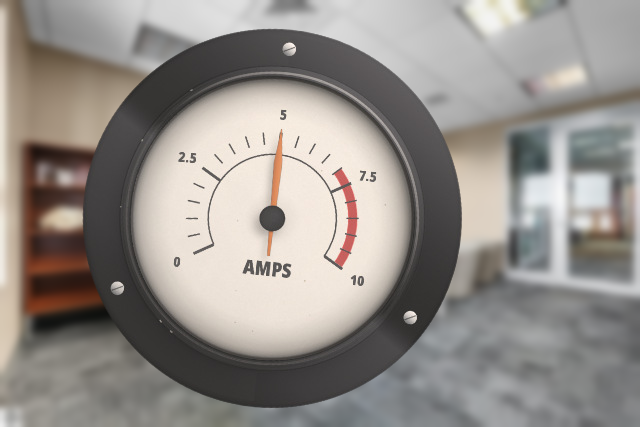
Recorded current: 5 A
